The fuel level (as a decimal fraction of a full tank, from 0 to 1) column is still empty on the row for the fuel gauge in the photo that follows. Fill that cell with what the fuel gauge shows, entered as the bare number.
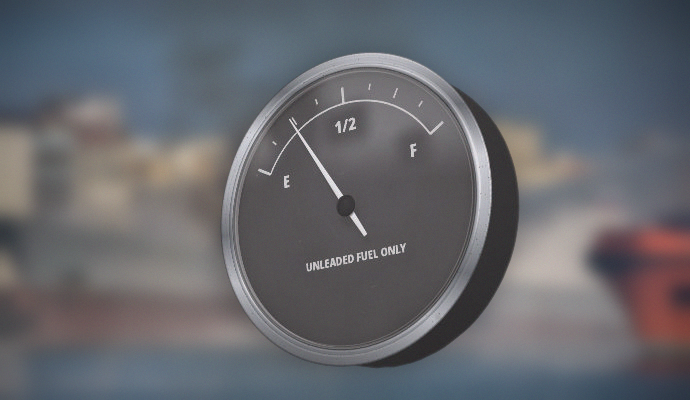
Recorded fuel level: 0.25
